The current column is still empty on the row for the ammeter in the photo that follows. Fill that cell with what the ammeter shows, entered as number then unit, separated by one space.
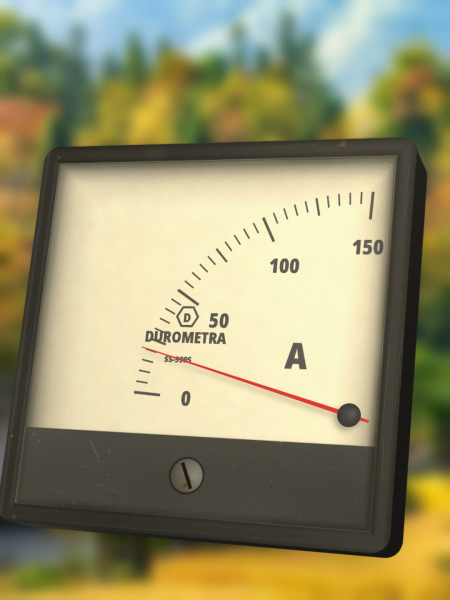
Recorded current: 20 A
